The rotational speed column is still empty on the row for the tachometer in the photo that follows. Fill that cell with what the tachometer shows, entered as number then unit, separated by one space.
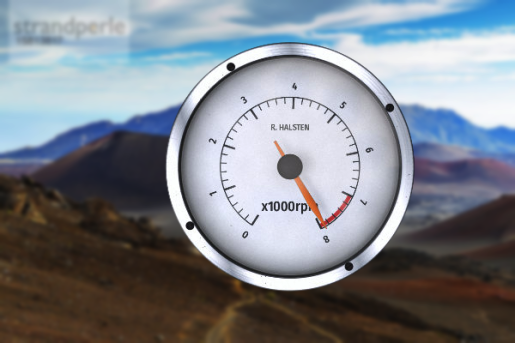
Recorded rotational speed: 7900 rpm
